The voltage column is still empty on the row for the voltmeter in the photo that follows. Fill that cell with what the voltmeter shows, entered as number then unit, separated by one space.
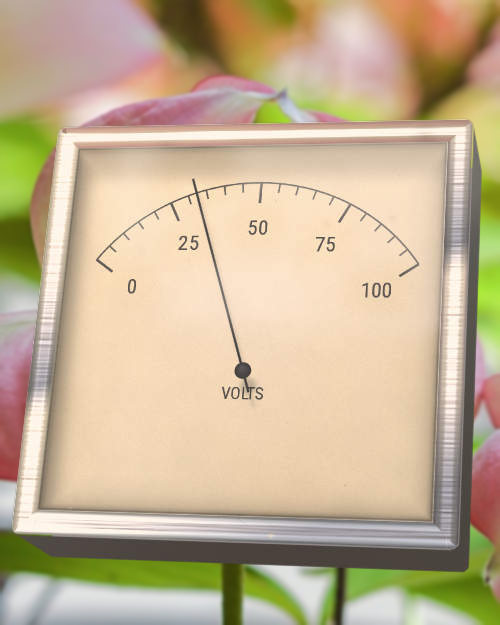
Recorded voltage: 32.5 V
